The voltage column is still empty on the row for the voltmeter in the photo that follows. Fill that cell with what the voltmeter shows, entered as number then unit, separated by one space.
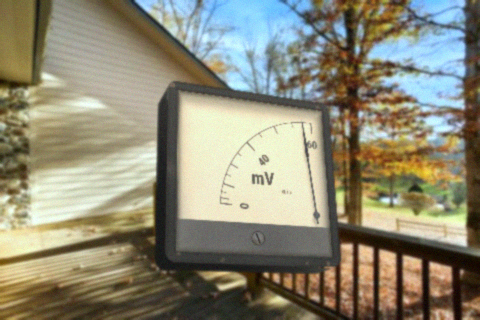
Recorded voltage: 57.5 mV
